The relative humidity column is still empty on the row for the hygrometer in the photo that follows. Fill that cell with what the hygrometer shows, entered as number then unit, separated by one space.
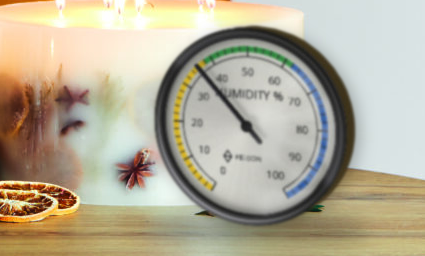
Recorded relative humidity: 36 %
